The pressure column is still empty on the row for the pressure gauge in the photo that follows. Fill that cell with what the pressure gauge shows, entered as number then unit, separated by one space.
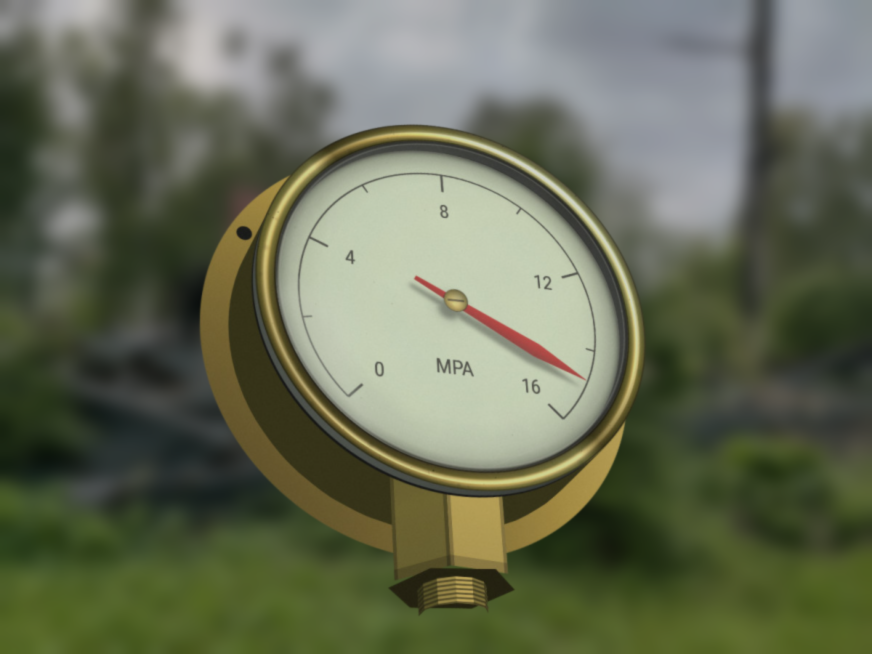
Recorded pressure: 15 MPa
